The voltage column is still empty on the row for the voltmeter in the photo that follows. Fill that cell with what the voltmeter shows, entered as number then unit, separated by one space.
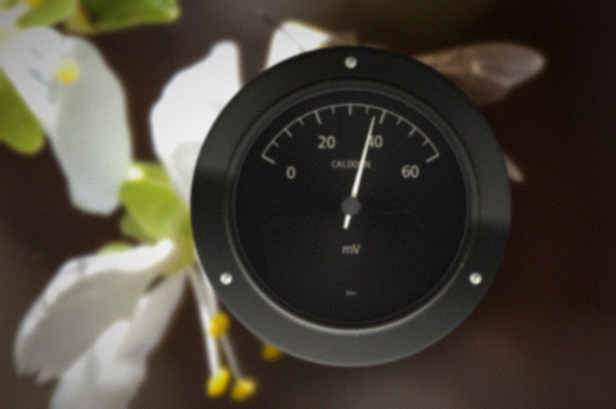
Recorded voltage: 37.5 mV
